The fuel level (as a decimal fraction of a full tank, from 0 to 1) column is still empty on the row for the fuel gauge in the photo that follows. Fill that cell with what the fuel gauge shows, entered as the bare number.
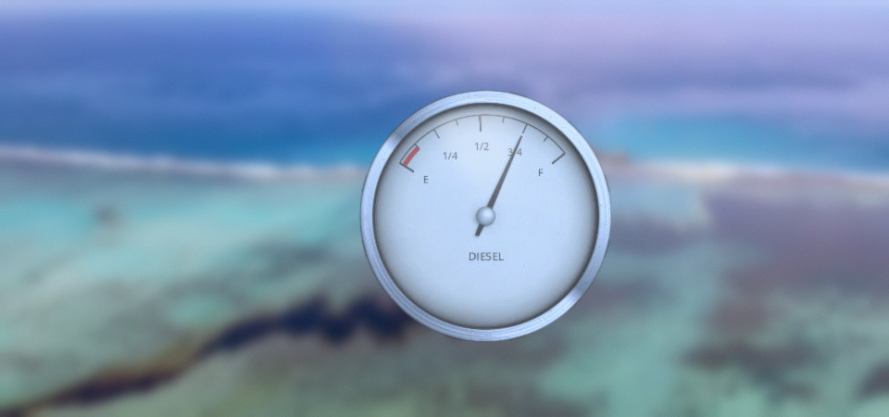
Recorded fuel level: 0.75
